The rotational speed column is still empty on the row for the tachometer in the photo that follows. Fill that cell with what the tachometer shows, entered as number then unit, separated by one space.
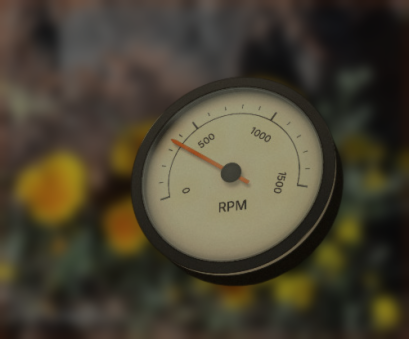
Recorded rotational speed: 350 rpm
